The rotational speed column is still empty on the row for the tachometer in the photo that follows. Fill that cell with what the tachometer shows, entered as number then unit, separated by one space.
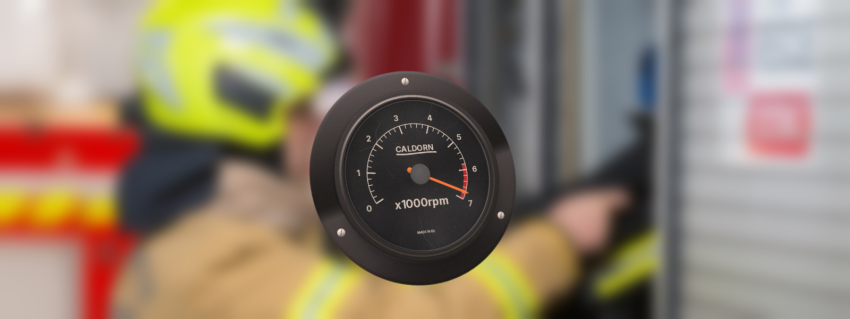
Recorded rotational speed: 6800 rpm
